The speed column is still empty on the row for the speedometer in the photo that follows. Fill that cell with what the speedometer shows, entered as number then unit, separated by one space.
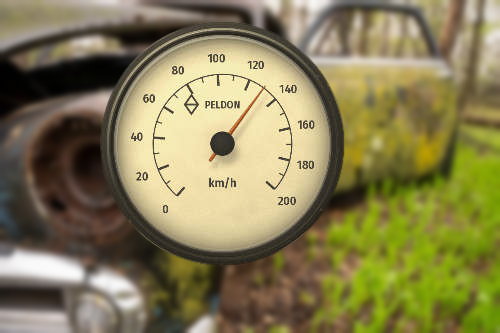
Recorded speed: 130 km/h
